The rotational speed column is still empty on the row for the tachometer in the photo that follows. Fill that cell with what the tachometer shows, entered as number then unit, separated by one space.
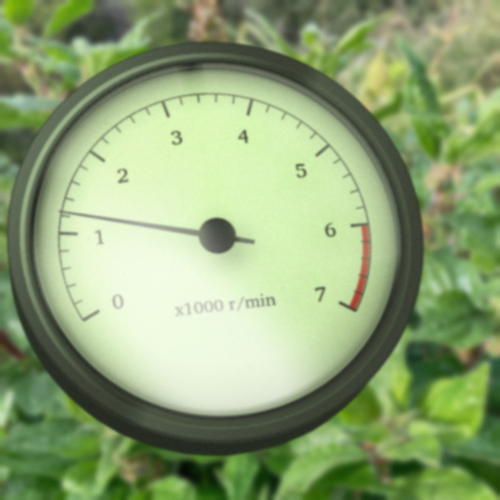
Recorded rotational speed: 1200 rpm
